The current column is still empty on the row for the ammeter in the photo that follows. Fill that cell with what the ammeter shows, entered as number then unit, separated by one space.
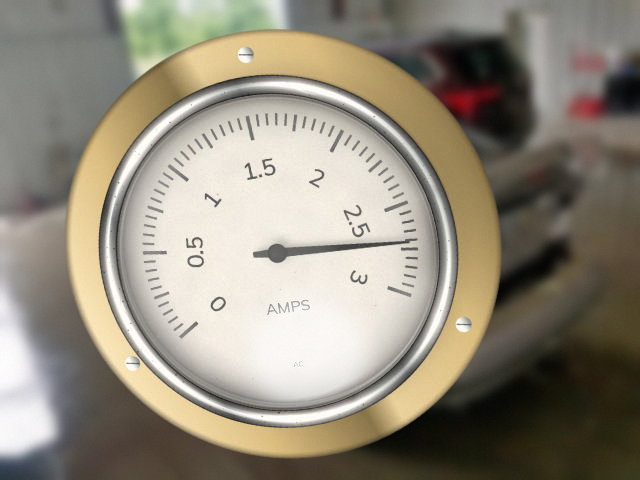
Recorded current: 2.7 A
